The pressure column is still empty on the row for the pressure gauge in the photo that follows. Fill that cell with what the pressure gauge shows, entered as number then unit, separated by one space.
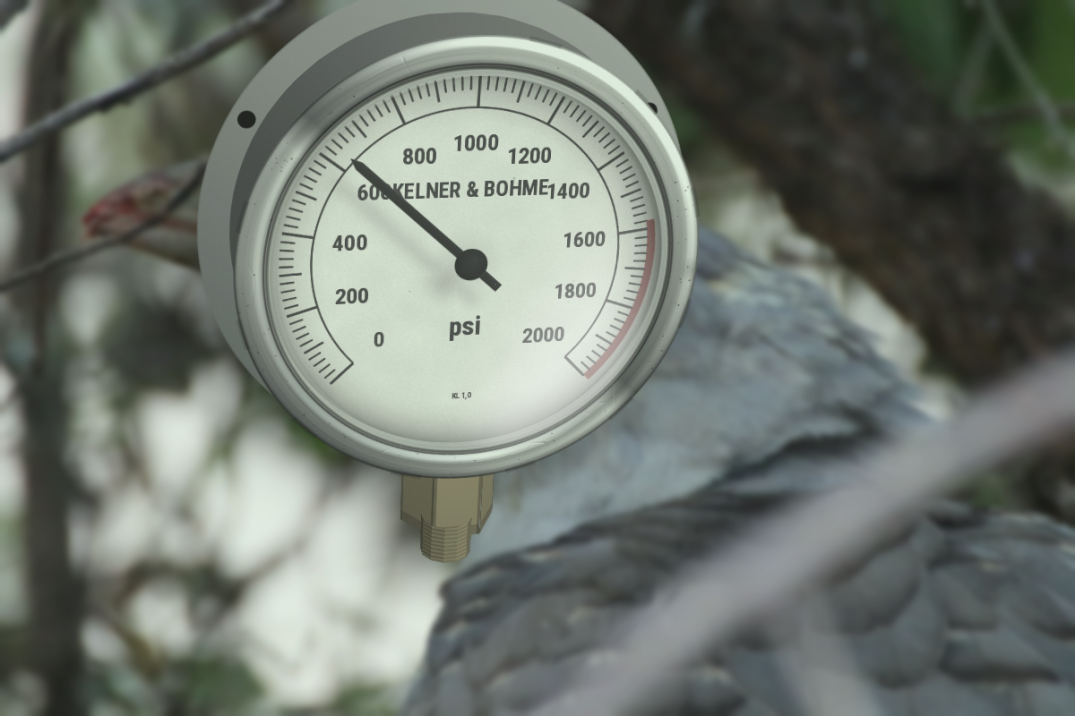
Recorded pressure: 640 psi
